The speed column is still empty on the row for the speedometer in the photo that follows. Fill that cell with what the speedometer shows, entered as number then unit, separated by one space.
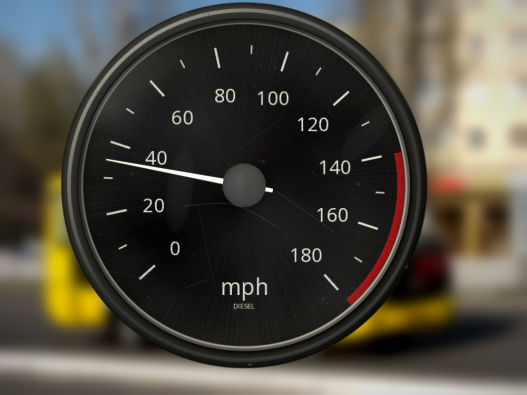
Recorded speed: 35 mph
